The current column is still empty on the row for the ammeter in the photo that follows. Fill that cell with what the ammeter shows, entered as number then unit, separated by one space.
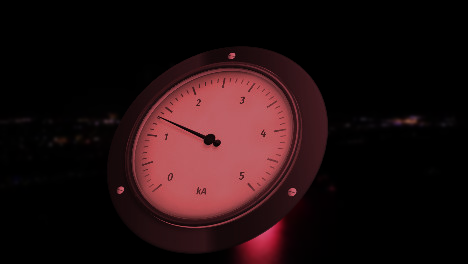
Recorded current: 1.3 kA
